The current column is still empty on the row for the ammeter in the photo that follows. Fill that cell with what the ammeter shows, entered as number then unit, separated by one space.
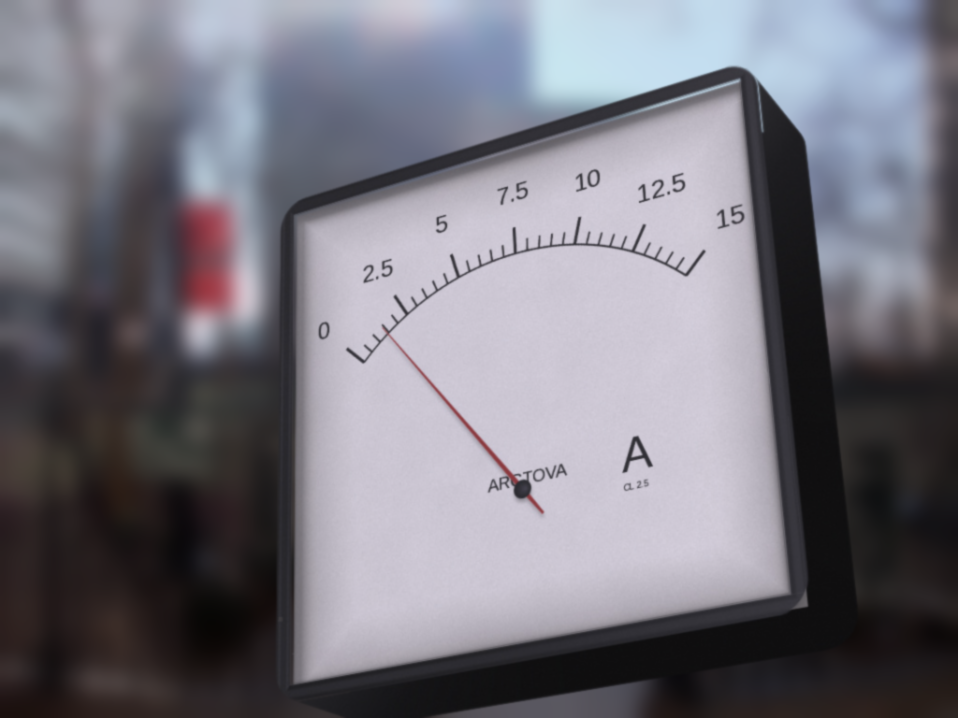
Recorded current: 1.5 A
